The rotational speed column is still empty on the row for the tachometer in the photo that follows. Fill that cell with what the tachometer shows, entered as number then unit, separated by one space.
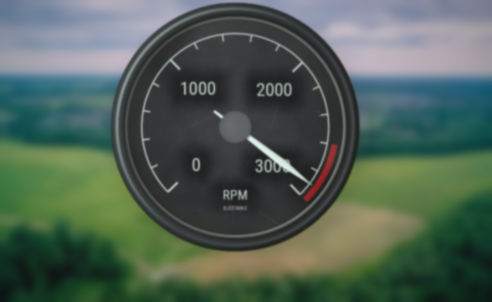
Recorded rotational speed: 2900 rpm
